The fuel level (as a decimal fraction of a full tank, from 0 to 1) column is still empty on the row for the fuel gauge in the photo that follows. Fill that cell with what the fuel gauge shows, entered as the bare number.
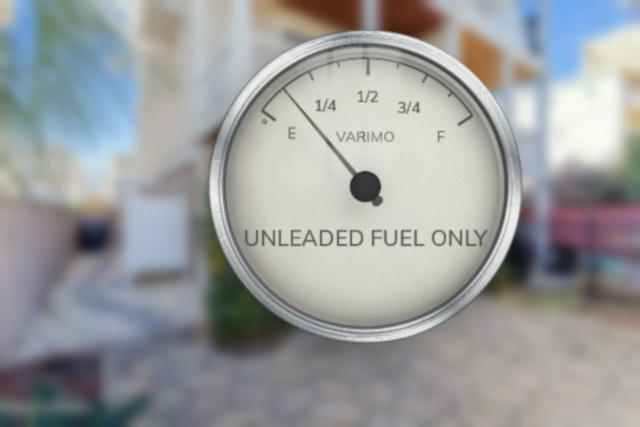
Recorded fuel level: 0.125
